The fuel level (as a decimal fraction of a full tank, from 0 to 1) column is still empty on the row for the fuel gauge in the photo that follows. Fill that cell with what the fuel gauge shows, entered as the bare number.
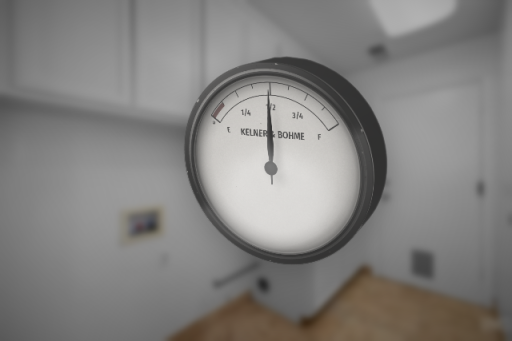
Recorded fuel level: 0.5
